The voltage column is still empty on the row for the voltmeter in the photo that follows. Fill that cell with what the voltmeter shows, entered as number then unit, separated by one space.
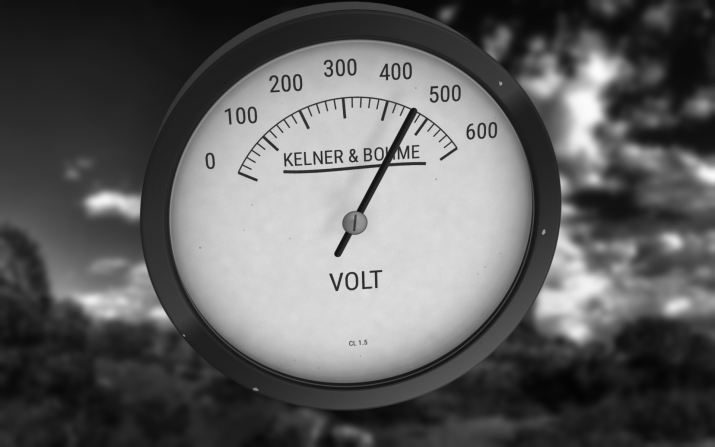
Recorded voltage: 460 V
